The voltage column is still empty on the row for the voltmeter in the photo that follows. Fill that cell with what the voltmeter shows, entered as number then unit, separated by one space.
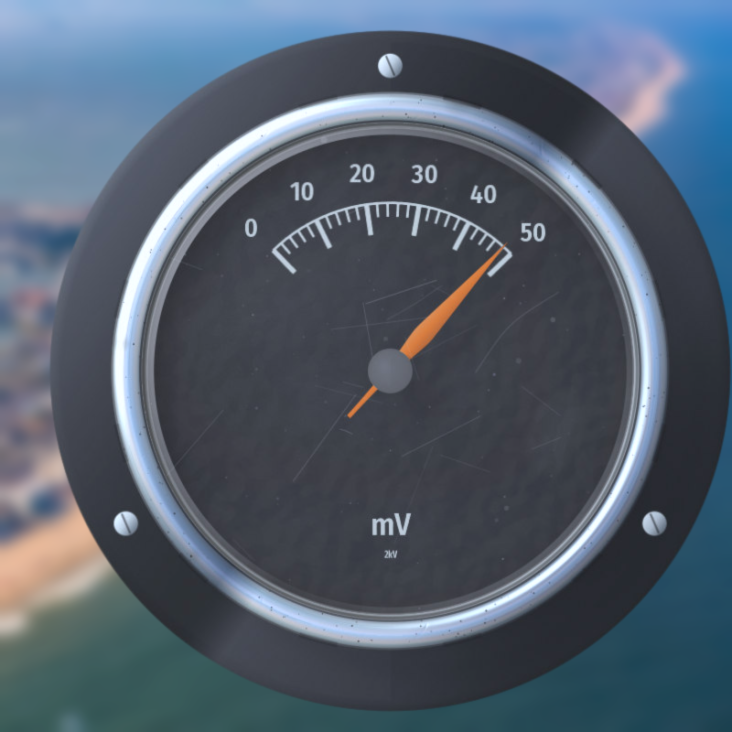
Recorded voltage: 48 mV
